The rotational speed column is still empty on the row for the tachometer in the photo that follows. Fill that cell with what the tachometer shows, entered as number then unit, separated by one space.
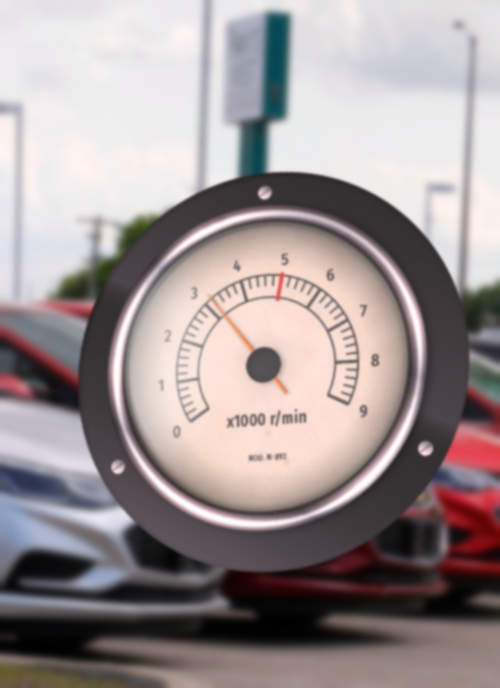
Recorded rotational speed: 3200 rpm
